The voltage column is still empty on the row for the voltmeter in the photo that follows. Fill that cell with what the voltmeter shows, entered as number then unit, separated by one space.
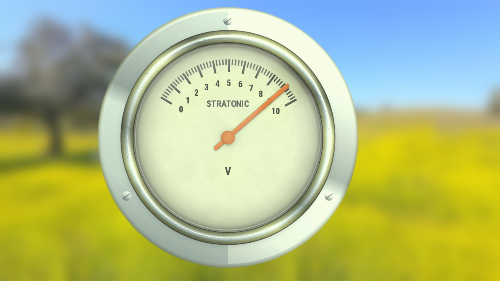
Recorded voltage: 9 V
